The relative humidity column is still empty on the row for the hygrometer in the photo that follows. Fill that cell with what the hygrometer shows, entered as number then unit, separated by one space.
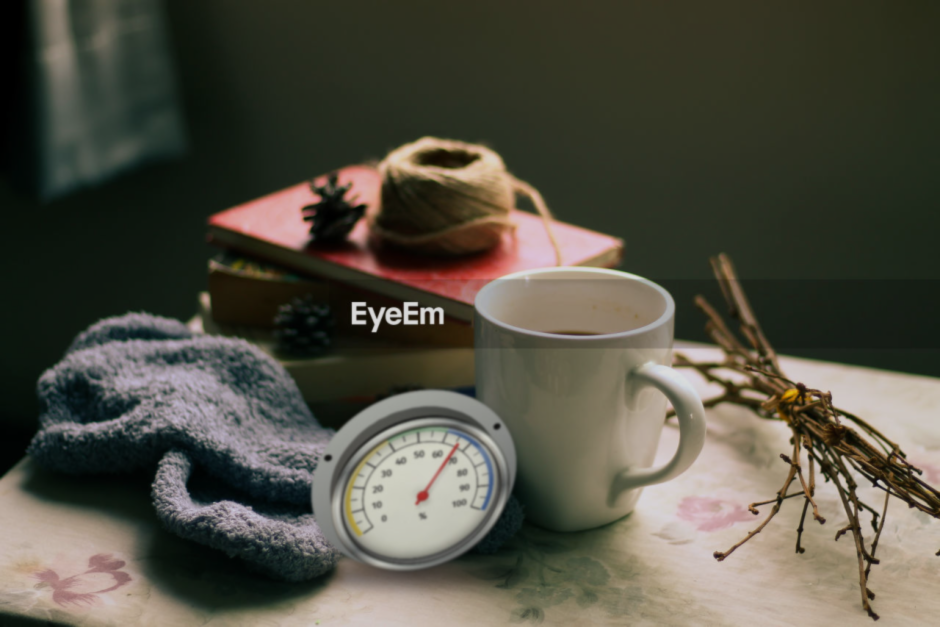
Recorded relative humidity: 65 %
